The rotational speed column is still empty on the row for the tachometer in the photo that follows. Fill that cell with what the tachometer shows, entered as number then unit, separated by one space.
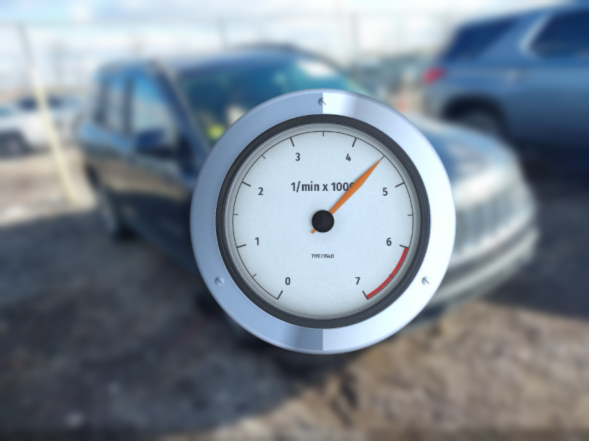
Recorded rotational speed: 4500 rpm
